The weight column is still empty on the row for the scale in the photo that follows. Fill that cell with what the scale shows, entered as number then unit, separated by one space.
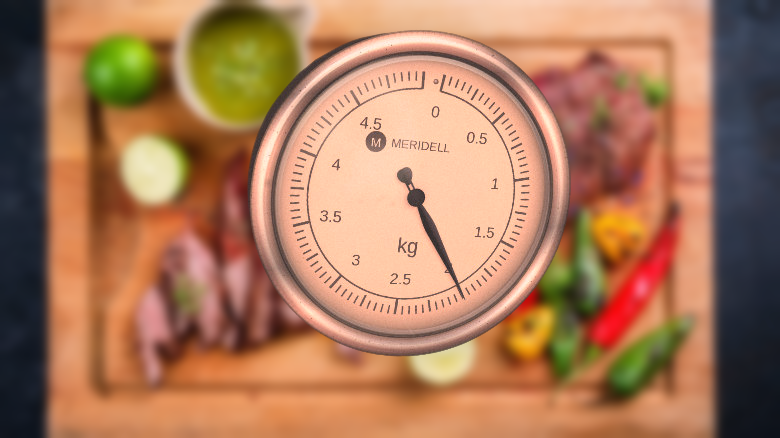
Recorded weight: 2 kg
